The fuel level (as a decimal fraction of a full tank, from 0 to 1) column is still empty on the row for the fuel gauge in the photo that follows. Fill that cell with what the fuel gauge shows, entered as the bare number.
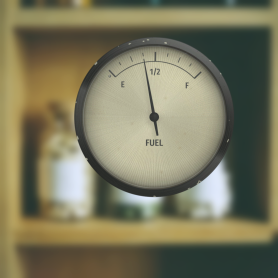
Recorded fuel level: 0.375
